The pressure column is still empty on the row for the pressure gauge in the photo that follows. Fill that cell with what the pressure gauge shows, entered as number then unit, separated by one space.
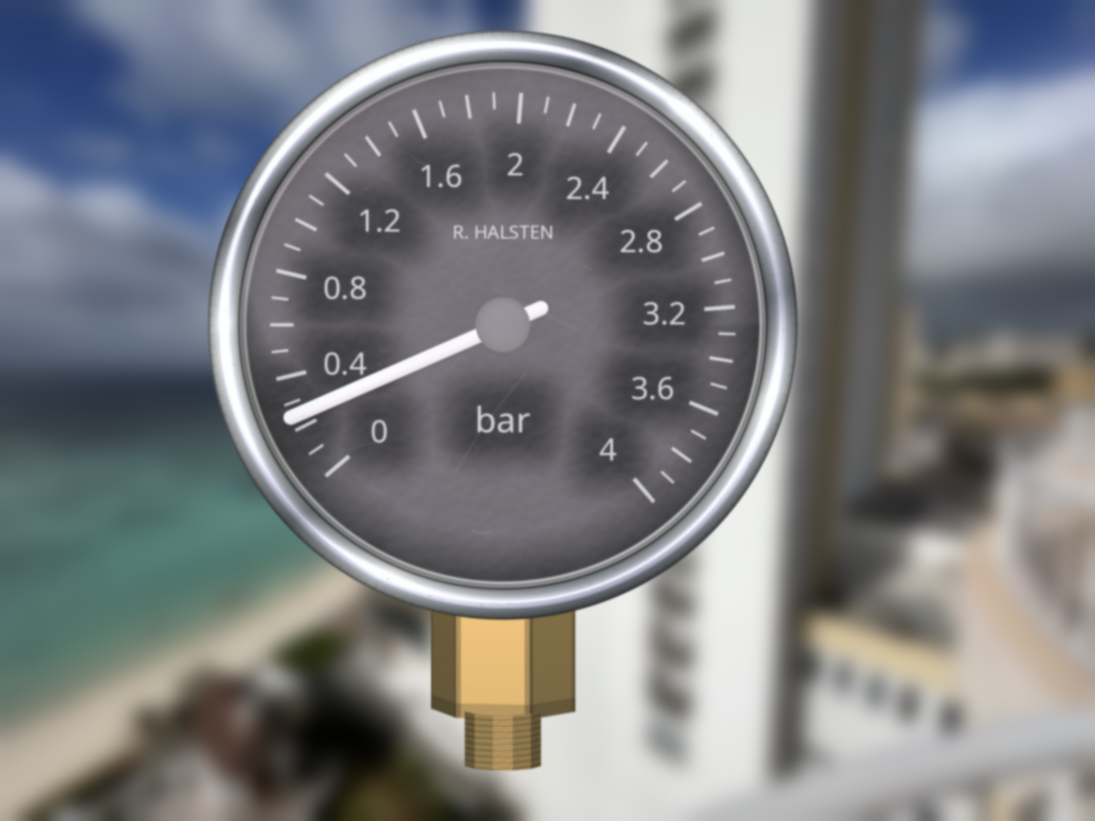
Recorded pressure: 0.25 bar
